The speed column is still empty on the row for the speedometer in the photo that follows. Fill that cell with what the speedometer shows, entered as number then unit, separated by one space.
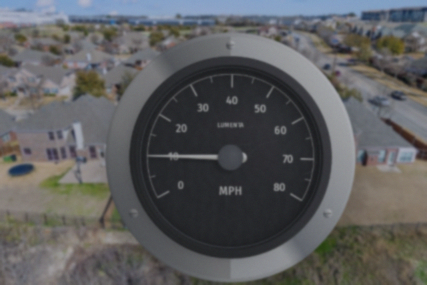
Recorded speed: 10 mph
